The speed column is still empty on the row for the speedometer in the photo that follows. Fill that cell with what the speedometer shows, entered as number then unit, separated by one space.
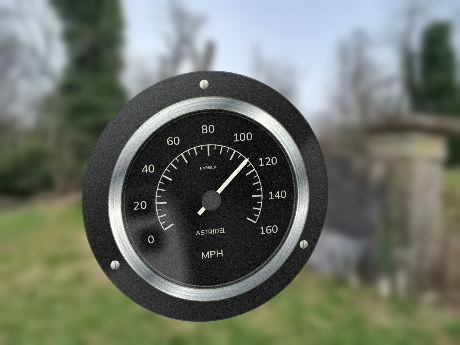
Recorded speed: 110 mph
